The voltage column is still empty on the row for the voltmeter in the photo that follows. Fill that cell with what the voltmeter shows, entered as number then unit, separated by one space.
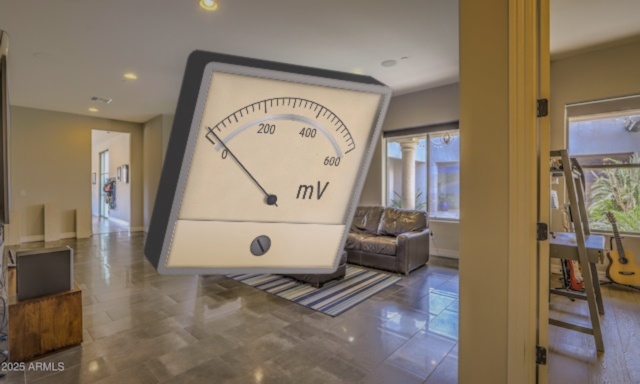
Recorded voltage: 20 mV
